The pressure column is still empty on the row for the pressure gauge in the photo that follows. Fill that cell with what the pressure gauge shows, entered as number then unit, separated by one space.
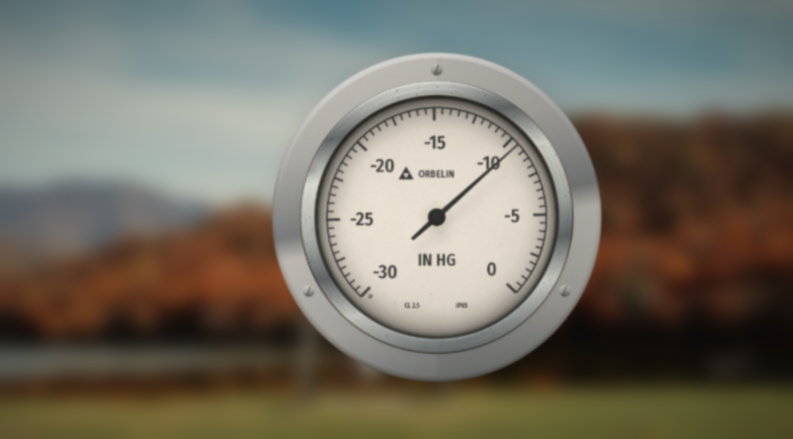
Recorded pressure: -9.5 inHg
